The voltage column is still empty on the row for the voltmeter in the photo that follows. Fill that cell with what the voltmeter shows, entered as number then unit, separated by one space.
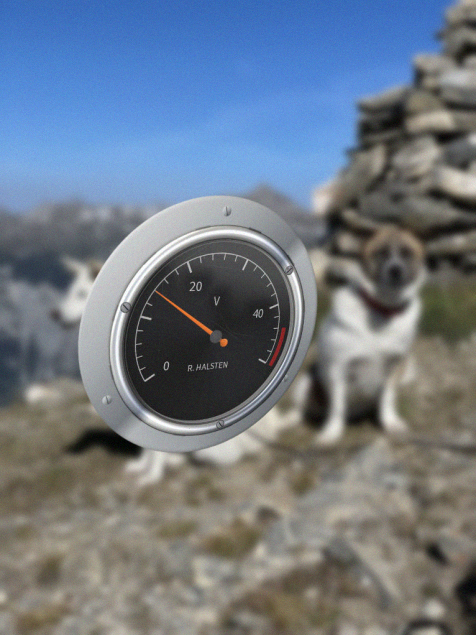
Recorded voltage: 14 V
